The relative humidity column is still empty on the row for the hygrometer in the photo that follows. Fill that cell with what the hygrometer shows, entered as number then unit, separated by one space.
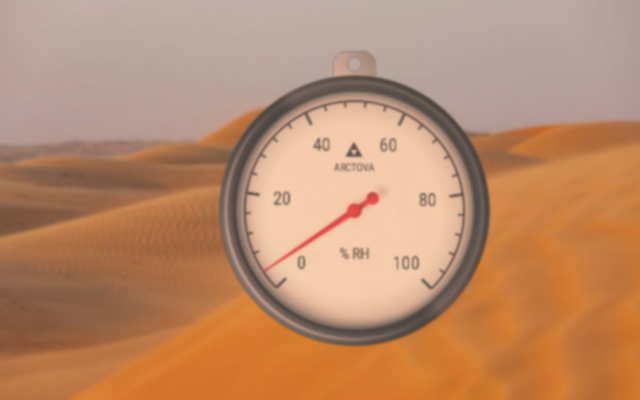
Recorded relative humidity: 4 %
